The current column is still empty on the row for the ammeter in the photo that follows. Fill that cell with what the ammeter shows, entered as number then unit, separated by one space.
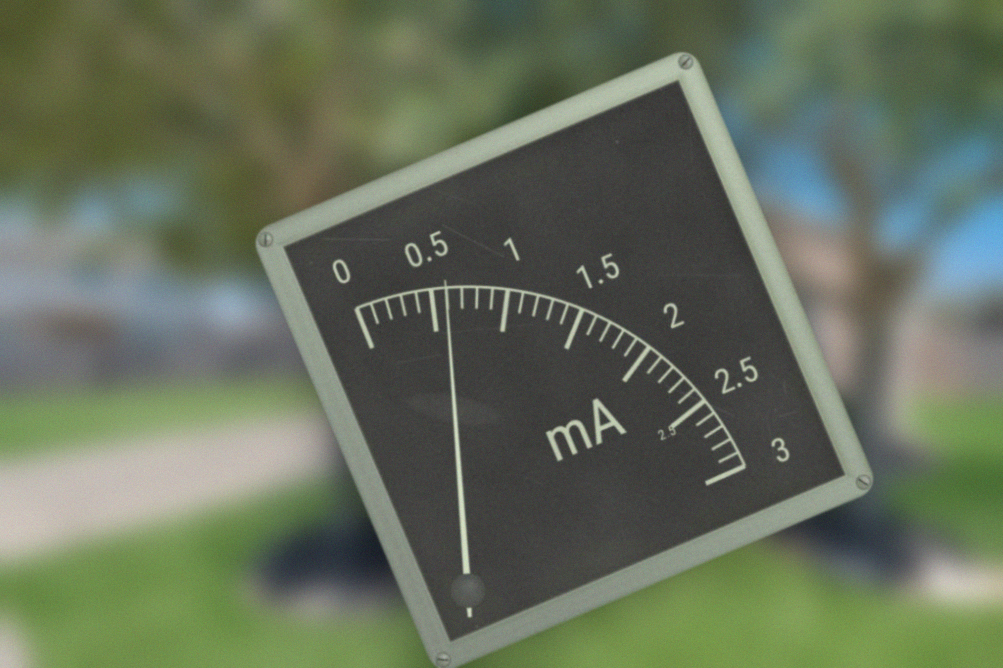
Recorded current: 0.6 mA
